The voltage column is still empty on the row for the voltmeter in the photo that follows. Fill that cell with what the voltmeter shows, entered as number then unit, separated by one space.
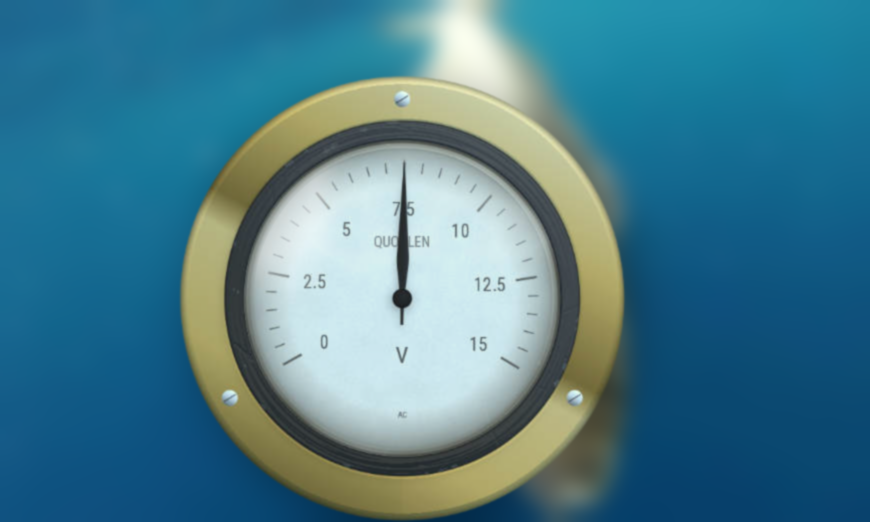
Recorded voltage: 7.5 V
